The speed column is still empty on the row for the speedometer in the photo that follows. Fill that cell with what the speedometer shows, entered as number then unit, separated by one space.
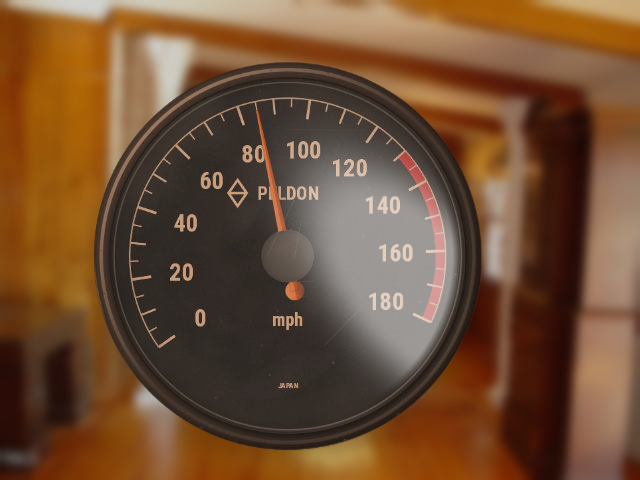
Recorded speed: 85 mph
